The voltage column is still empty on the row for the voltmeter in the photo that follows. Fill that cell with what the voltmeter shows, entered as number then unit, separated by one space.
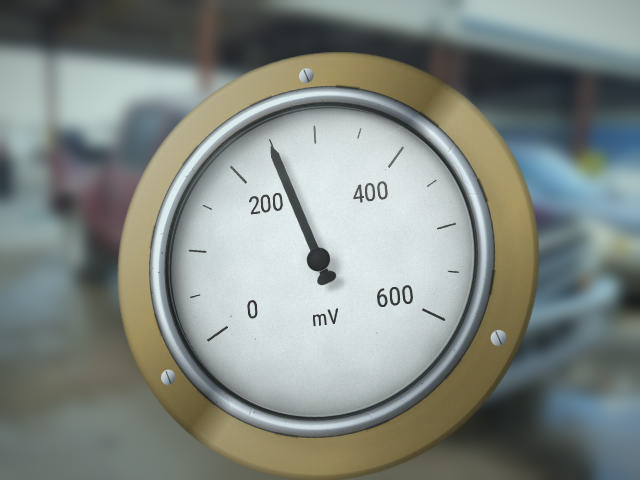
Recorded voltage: 250 mV
